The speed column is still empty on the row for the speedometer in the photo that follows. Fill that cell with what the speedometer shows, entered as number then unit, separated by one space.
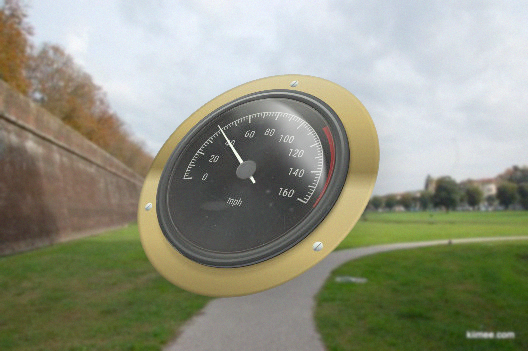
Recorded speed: 40 mph
